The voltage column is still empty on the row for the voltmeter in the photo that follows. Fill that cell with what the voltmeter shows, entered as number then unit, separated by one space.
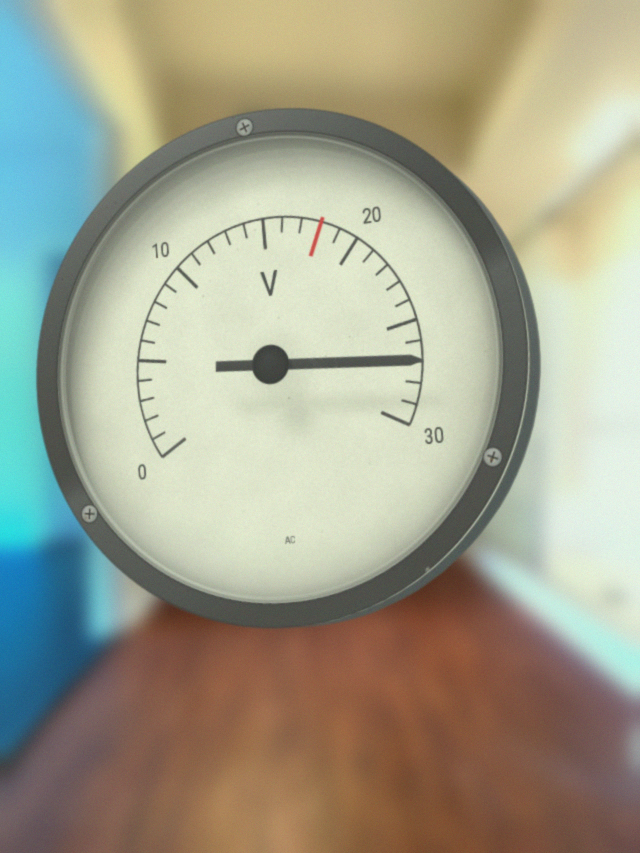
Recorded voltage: 27 V
